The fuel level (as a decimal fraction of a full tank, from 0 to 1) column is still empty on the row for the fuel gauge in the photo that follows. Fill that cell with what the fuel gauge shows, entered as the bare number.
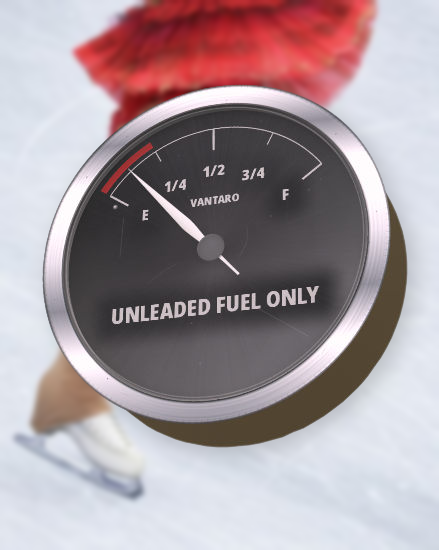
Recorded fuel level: 0.125
